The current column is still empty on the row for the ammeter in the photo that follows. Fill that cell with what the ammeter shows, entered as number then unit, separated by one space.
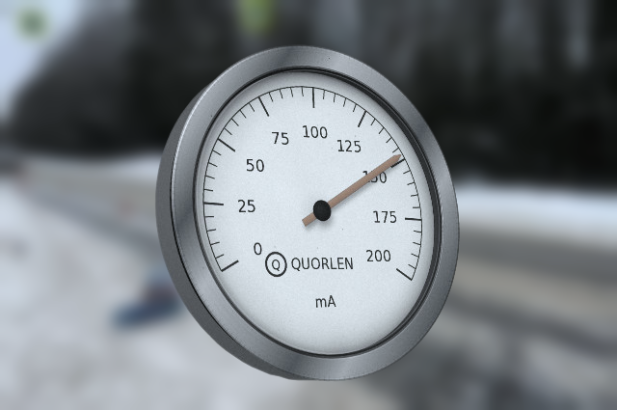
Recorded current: 147.5 mA
